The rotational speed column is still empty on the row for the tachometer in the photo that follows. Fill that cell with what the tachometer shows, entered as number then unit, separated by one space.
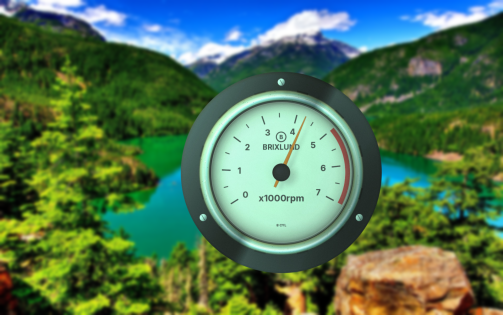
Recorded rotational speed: 4250 rpm
